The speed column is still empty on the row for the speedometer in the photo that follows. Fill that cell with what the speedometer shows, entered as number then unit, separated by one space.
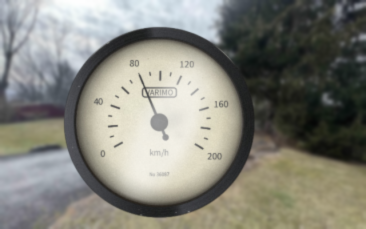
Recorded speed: 80 km/h
